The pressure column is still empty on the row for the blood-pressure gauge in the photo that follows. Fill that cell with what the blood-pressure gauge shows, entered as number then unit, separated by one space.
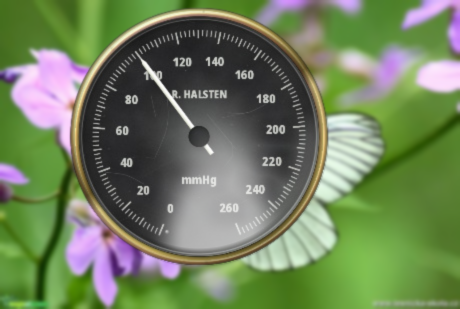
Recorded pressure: 100 mmHg
